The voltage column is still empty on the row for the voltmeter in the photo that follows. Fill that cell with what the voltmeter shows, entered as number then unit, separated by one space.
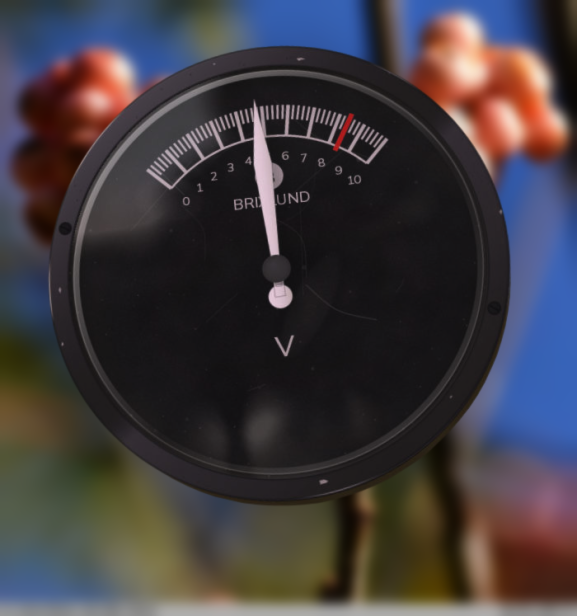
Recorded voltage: 4.8 V
